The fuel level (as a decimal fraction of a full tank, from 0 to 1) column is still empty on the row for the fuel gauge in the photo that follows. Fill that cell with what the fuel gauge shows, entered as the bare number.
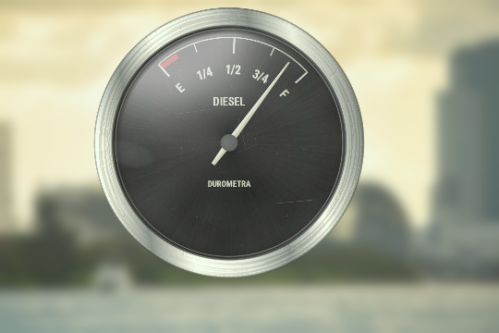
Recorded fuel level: 0.875
